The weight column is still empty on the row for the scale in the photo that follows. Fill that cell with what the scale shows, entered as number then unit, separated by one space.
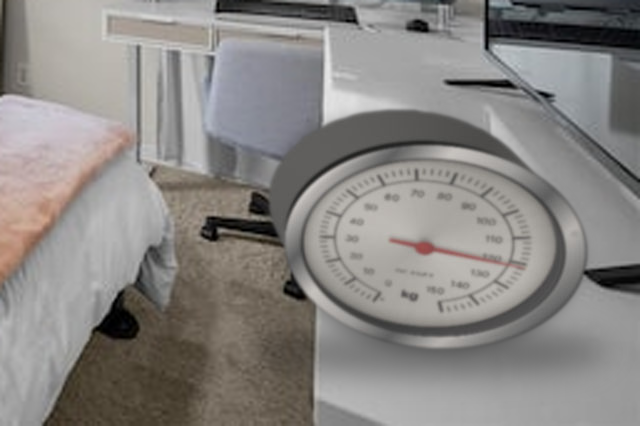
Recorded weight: 120 kg
